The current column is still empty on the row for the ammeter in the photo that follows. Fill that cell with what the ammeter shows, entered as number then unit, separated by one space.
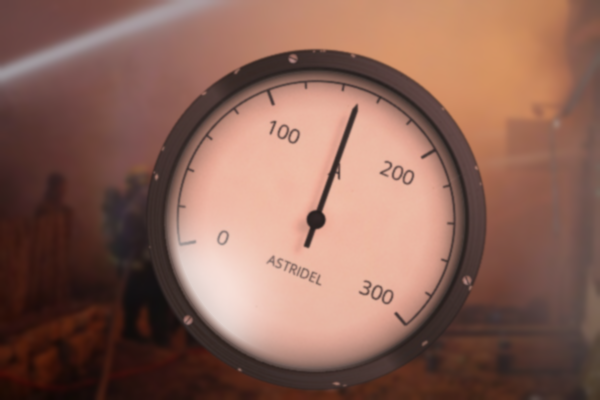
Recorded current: 150 A
